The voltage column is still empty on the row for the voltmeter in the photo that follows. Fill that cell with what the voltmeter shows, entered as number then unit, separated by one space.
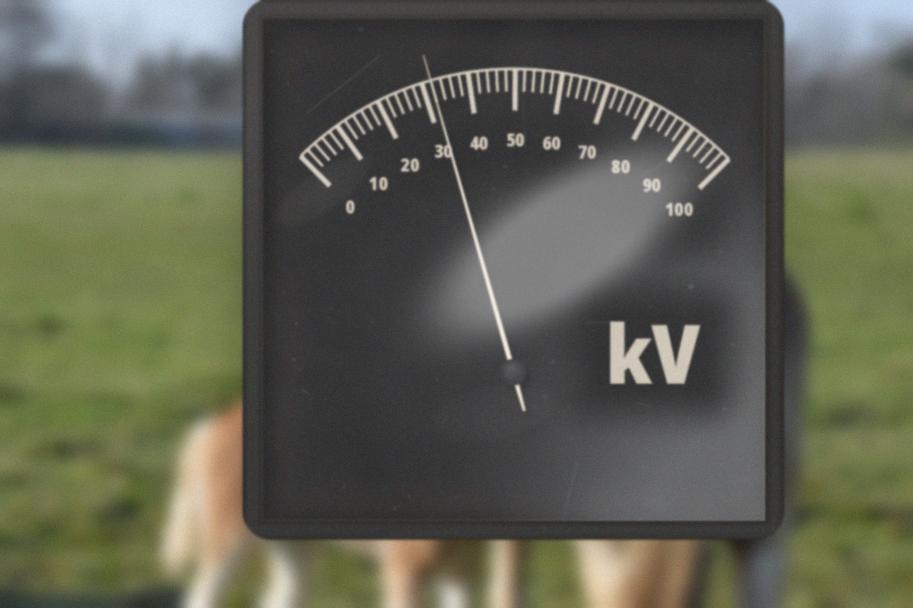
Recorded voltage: 32 kV
